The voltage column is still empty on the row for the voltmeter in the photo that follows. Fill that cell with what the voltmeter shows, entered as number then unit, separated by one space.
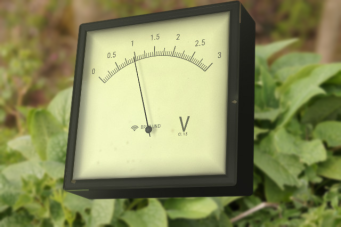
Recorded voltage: 1 V
